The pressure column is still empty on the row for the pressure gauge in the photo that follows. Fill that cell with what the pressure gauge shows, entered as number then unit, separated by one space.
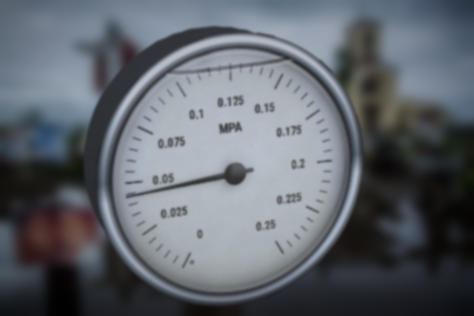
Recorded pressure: 0.045 MPa
